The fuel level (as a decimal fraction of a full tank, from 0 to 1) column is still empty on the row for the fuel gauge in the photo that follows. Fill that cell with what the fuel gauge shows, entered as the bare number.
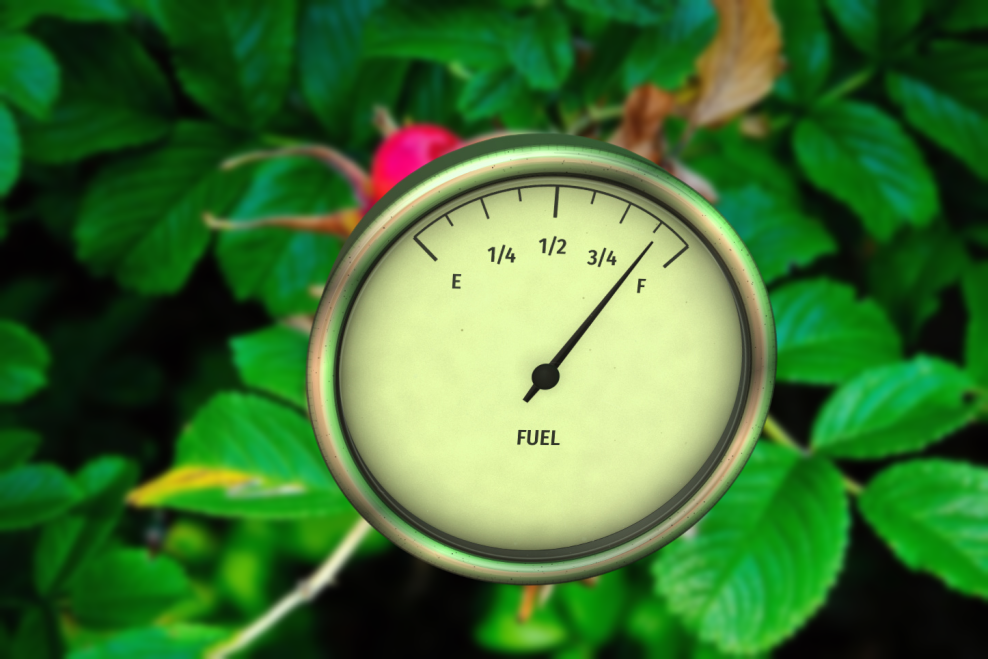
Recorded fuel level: 0.875
